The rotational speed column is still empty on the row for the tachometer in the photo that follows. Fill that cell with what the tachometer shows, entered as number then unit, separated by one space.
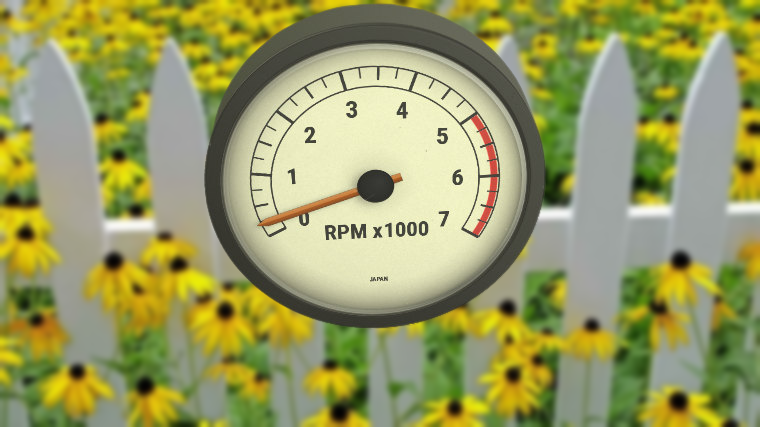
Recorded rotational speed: 250 rpm
